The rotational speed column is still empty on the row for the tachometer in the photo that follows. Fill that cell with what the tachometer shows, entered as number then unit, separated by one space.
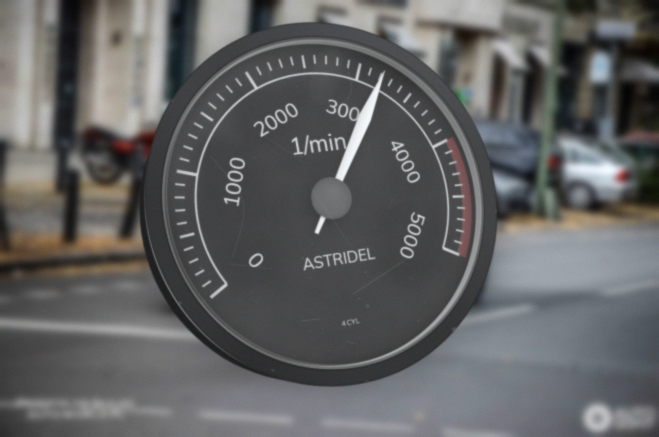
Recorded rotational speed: 3200 rpm
